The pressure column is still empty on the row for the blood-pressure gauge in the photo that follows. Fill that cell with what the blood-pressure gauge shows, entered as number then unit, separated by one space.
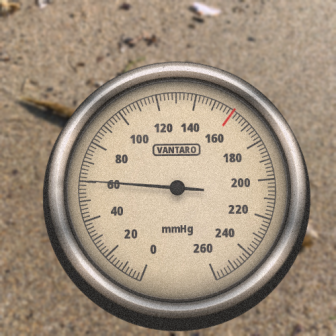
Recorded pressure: 60 mmHg
